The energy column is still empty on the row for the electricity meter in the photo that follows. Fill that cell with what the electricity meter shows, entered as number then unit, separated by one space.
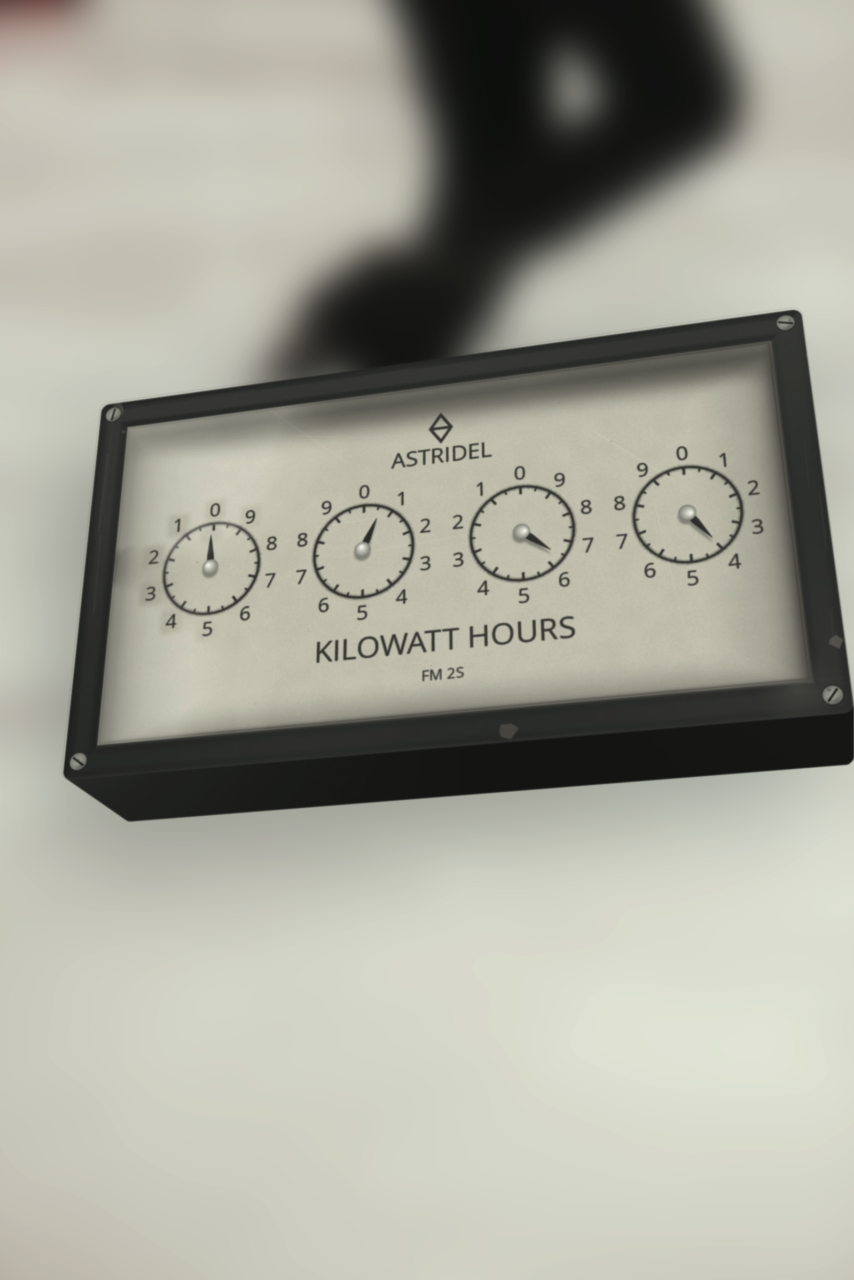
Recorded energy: 64 kWh
